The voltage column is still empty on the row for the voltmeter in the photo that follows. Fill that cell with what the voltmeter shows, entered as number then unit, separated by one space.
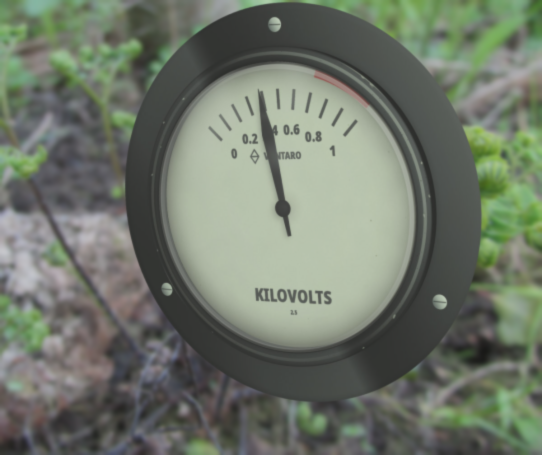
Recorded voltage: 0.4 kV
